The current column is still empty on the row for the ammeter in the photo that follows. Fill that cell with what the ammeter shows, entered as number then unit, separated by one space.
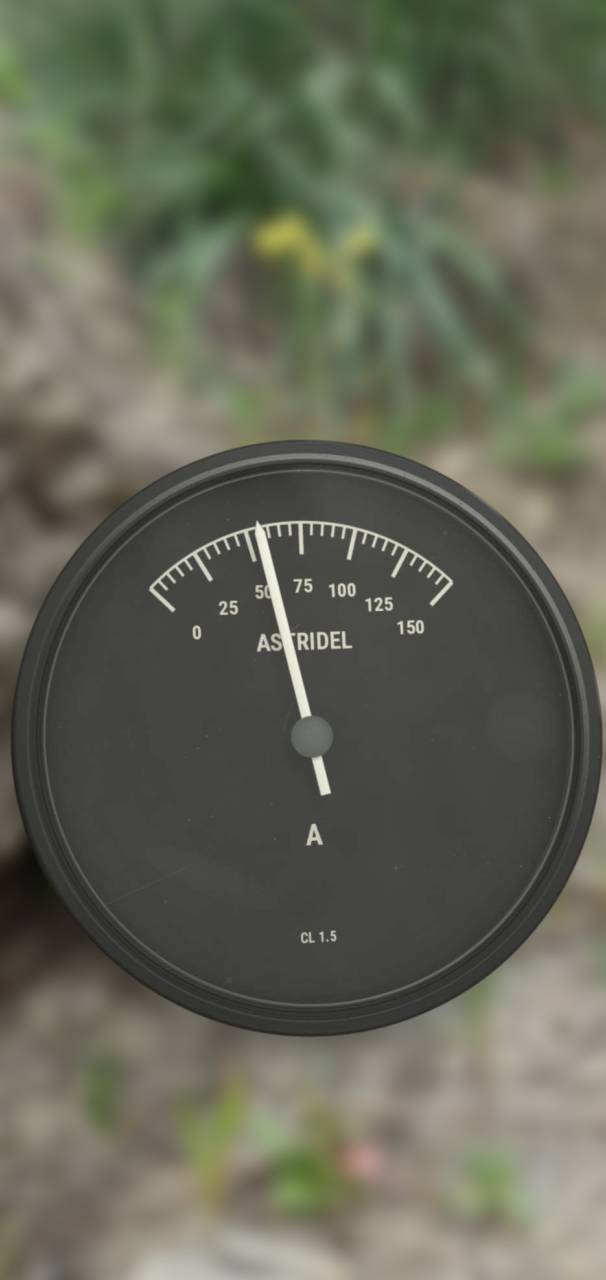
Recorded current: 55 A
